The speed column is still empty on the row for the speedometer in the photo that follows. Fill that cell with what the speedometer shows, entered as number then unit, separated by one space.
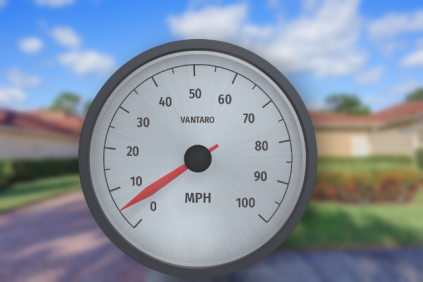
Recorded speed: 5 mph
